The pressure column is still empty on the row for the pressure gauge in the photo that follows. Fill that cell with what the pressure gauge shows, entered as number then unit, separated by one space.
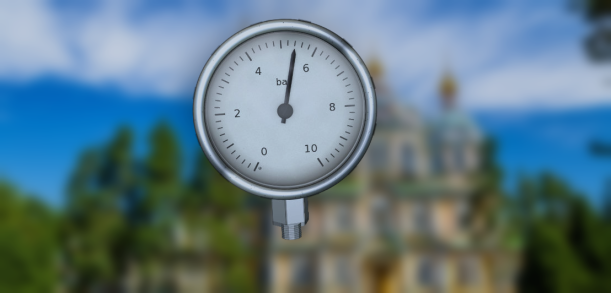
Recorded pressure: 5.4 bar
